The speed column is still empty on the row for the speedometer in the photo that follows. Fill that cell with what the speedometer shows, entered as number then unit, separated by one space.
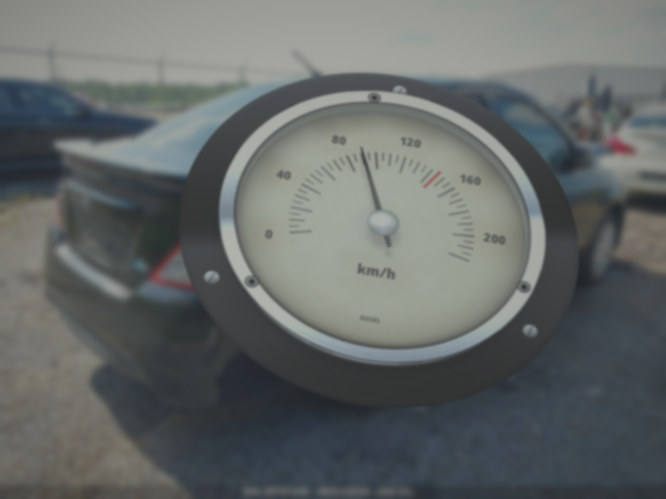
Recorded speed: 90 km/h
